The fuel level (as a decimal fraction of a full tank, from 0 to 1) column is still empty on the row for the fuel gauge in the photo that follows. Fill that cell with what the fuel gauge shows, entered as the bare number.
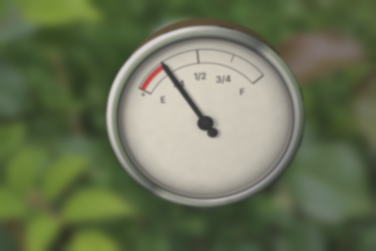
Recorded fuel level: 0.25
